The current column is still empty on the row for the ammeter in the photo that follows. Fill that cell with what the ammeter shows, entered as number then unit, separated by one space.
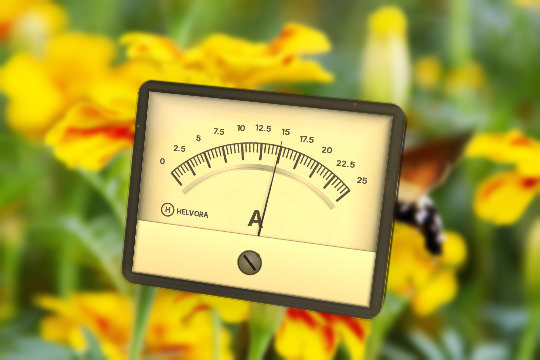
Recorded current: 15 A
